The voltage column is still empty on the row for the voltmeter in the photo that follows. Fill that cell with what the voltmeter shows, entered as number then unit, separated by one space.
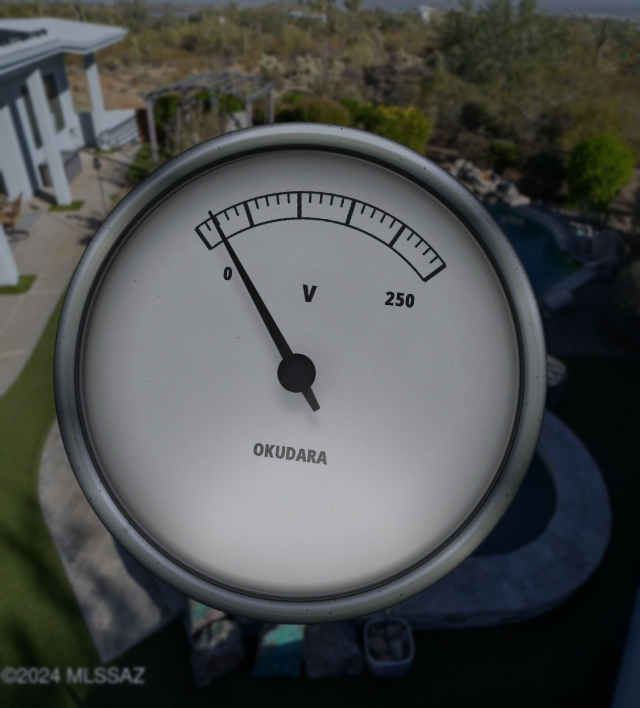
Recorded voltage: 20 V
